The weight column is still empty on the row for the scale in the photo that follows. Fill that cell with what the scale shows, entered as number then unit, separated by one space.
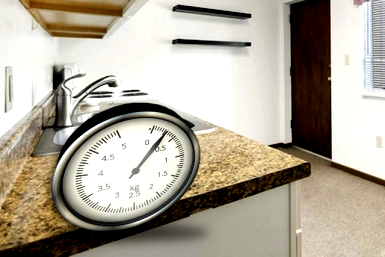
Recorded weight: 0.25 kg
